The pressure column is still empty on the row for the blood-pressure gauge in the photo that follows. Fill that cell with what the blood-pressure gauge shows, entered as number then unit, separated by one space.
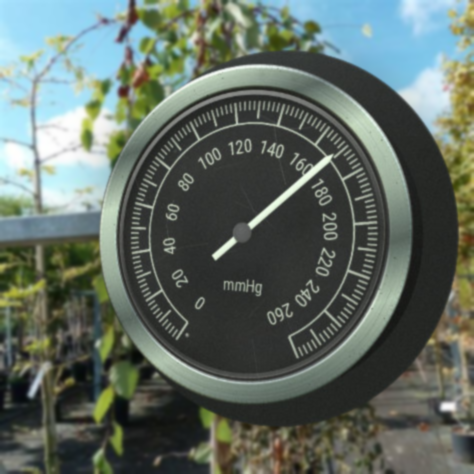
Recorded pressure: 170 mmHg
